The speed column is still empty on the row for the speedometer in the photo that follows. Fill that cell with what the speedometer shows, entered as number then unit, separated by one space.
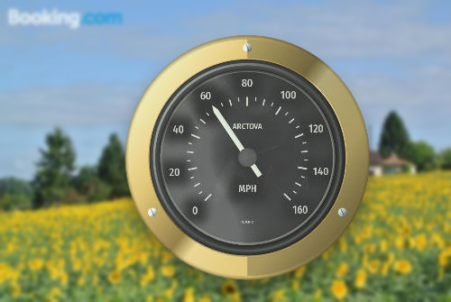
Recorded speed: 60 mph
